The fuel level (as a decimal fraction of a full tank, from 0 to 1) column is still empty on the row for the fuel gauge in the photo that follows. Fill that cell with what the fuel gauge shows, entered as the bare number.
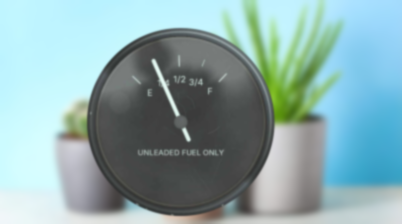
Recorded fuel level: 0.25
